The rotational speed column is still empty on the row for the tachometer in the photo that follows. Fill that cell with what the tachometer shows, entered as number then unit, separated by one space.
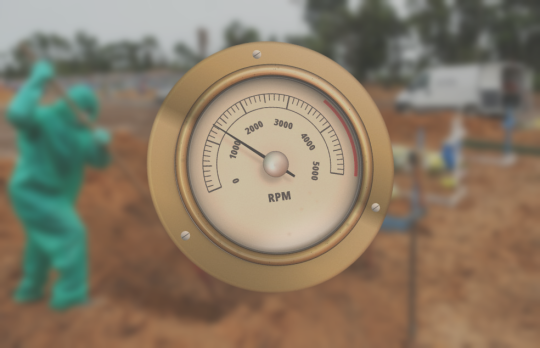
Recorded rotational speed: 1300 rpm
